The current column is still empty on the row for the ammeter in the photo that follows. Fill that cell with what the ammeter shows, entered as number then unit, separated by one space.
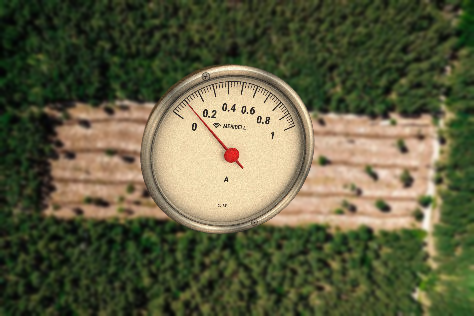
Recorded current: 0.1 A
